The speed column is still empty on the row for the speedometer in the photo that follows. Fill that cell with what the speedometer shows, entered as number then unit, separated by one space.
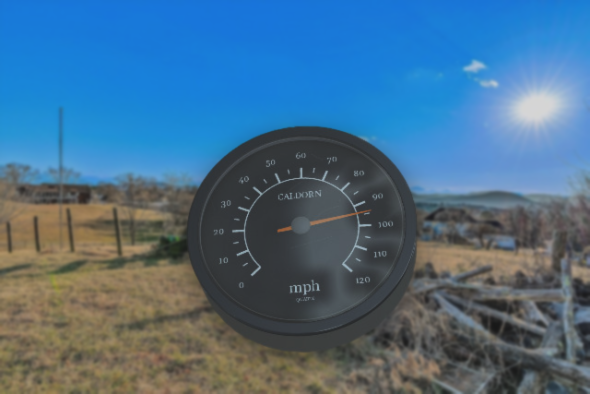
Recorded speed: 95 mph
